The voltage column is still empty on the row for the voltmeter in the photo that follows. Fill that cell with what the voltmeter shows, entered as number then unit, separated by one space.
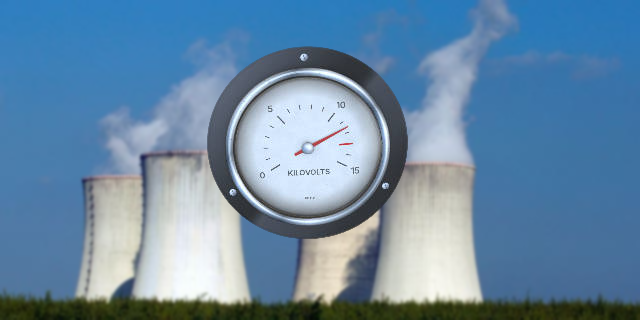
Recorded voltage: 11.5 kV
